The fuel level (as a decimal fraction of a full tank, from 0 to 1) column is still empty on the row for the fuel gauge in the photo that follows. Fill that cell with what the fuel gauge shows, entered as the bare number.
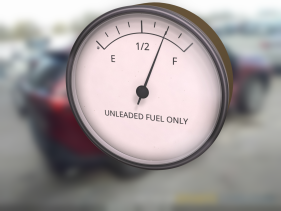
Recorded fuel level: 0.75
